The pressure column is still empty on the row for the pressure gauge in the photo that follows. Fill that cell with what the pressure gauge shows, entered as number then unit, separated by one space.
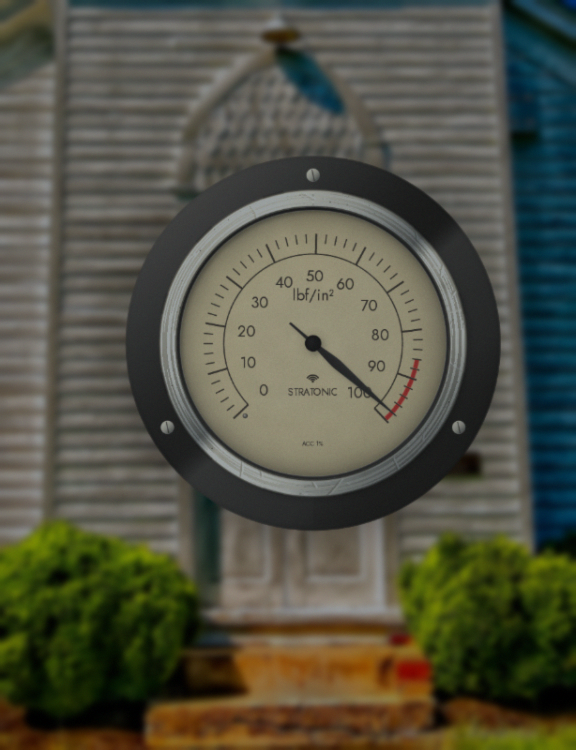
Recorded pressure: 98 psi
